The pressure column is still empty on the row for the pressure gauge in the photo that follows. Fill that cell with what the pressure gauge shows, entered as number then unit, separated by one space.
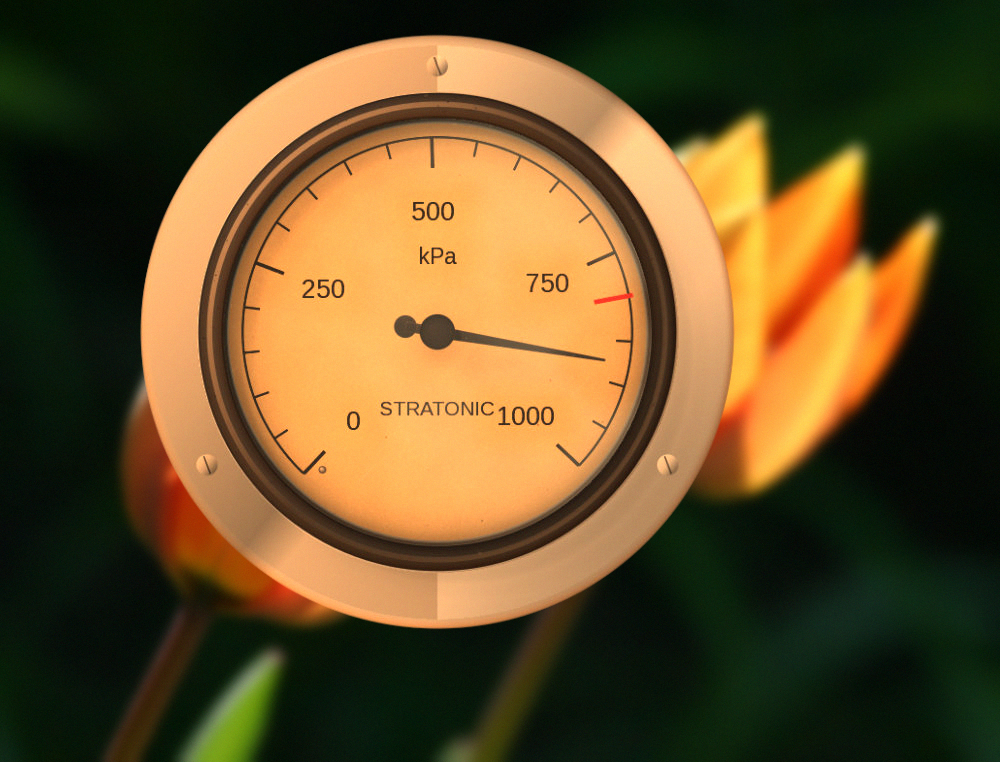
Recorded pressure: 875 kPa
